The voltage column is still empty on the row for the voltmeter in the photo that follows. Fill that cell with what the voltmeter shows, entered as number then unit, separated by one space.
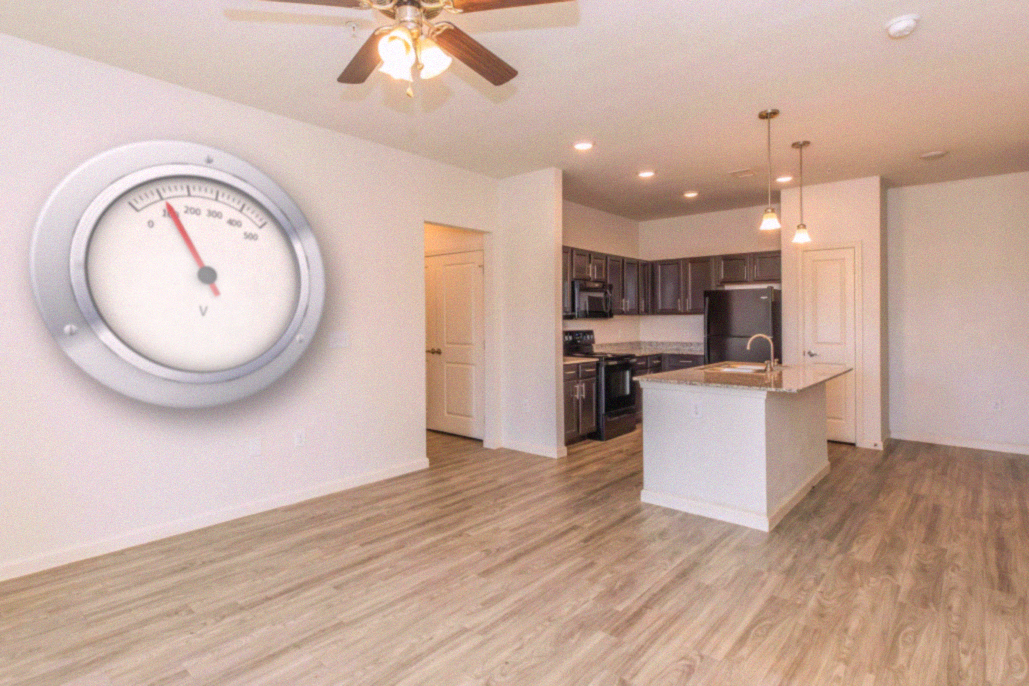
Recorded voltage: 100 V
